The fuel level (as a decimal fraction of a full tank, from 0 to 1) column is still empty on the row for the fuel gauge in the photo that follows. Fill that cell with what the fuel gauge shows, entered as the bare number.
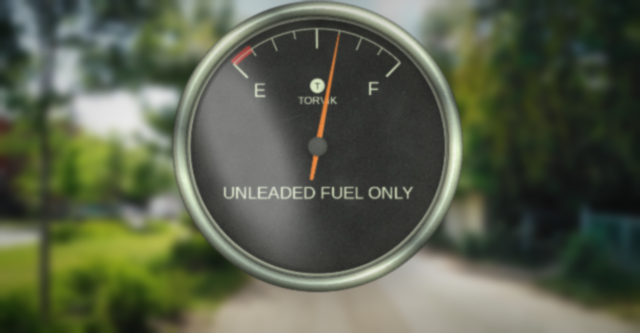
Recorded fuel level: 0.625
